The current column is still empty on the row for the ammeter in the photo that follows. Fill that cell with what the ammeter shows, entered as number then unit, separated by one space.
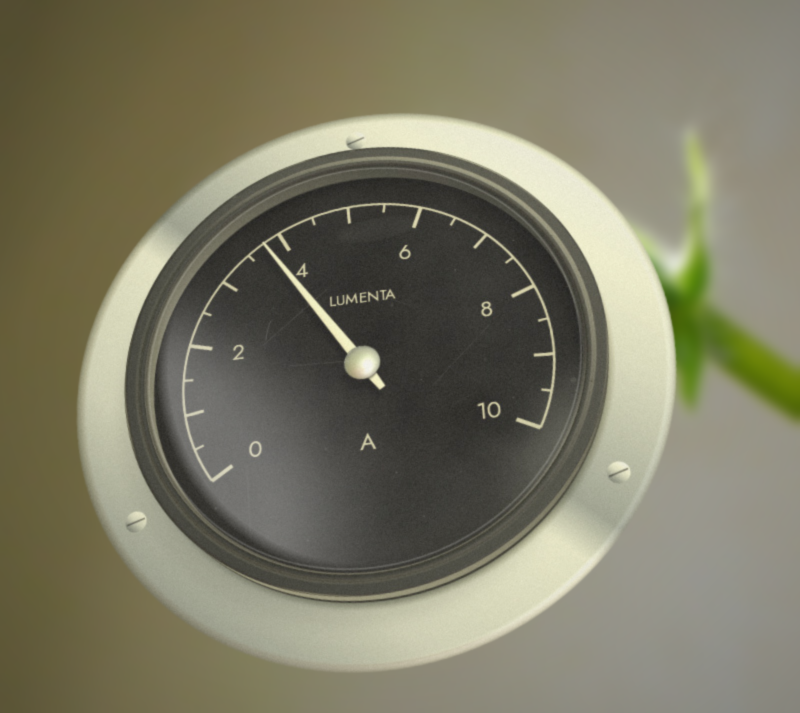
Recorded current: 3.75 A
